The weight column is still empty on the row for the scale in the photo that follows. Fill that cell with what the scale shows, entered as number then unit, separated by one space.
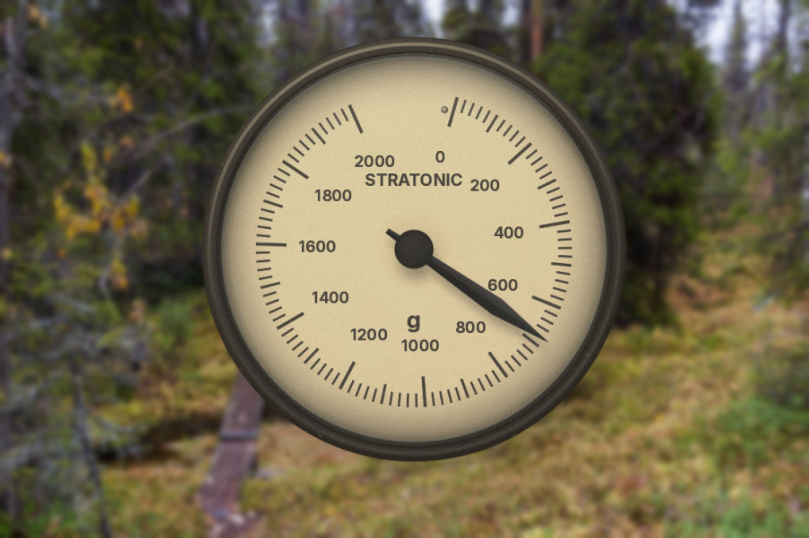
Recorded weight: 680 g
